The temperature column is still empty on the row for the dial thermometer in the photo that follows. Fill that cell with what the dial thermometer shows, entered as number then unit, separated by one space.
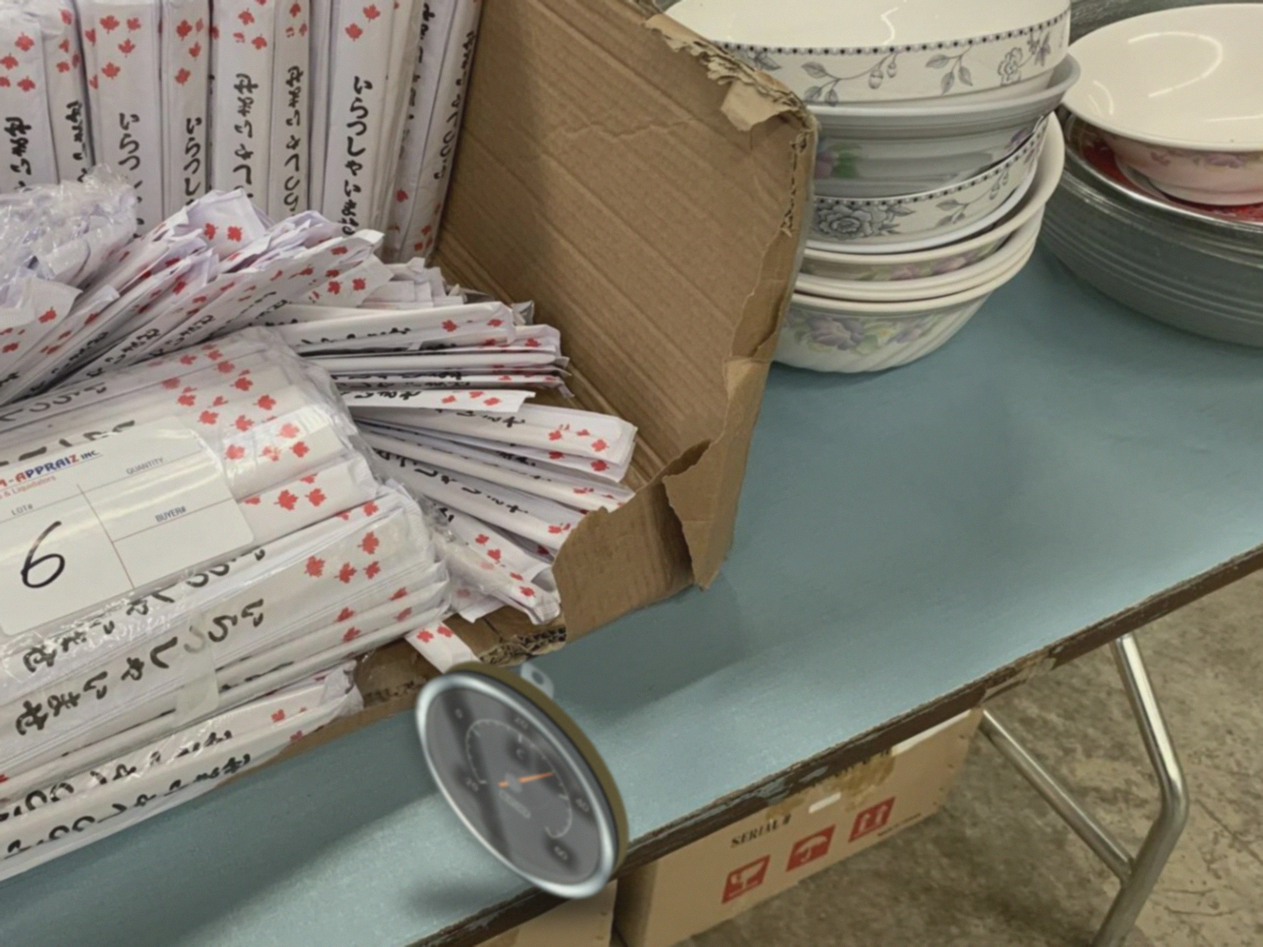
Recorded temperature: 32 °C
